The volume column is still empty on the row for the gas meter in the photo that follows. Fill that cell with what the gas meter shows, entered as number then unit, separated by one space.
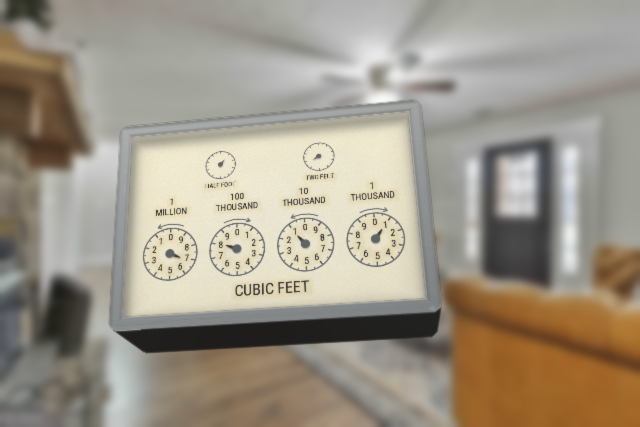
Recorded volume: 681100 ft³
